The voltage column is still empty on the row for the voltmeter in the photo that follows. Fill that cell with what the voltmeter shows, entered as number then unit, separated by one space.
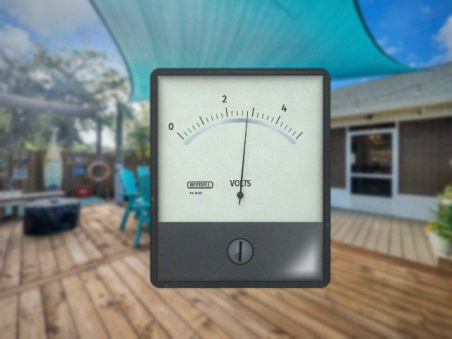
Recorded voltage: 2.8 V
